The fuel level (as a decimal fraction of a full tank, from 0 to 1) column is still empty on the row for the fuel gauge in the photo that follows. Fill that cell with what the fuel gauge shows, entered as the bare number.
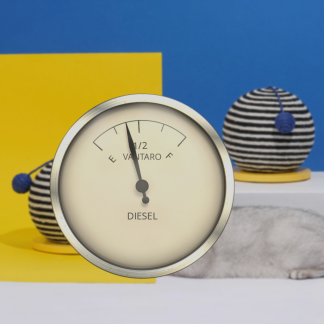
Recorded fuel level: 0.375
